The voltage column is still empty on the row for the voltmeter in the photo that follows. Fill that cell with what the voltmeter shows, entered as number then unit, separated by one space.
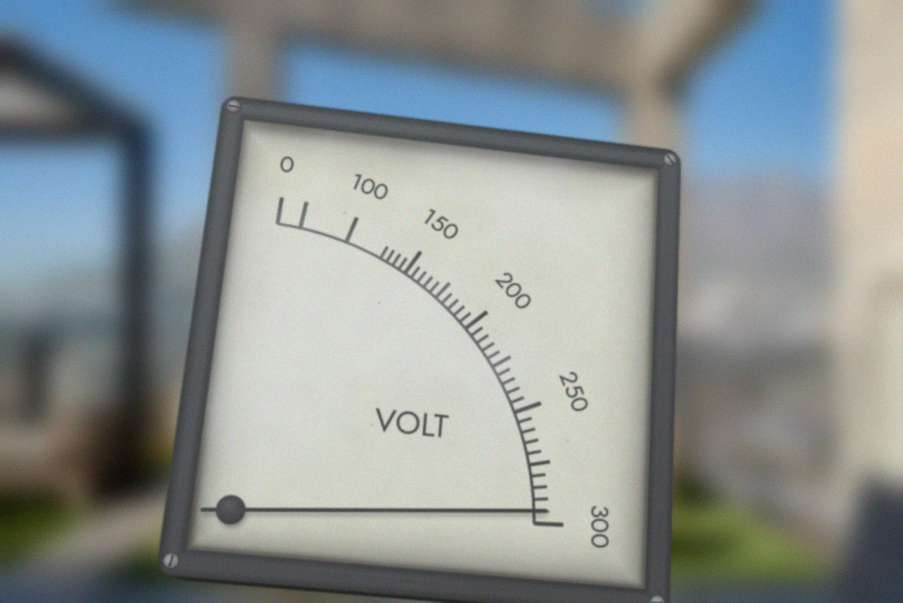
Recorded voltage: 295 V
